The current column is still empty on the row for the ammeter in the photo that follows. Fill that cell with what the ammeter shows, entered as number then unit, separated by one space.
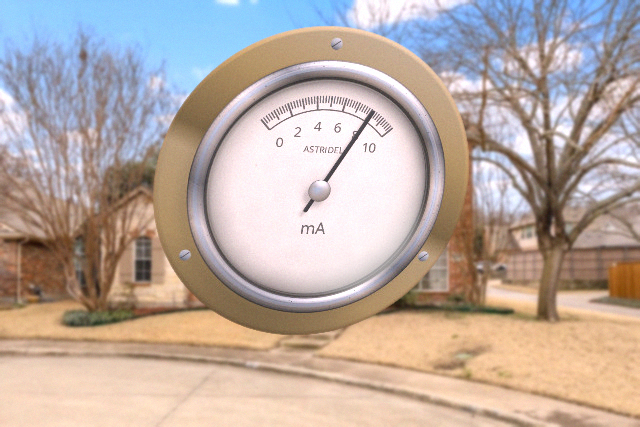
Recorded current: 8 mA
